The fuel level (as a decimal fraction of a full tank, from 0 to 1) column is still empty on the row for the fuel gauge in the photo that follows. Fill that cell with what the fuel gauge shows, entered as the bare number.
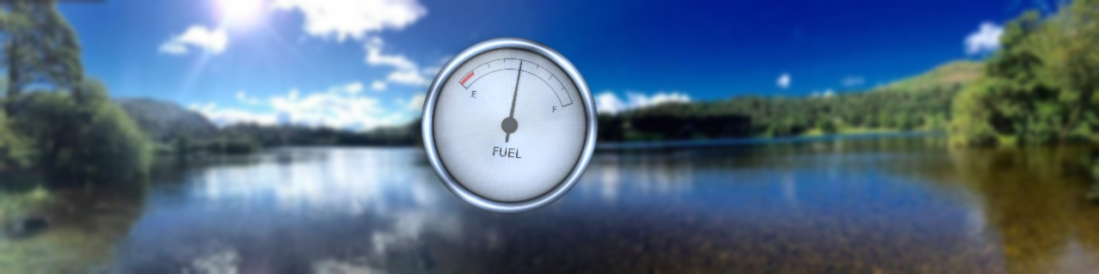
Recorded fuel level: 0.5
